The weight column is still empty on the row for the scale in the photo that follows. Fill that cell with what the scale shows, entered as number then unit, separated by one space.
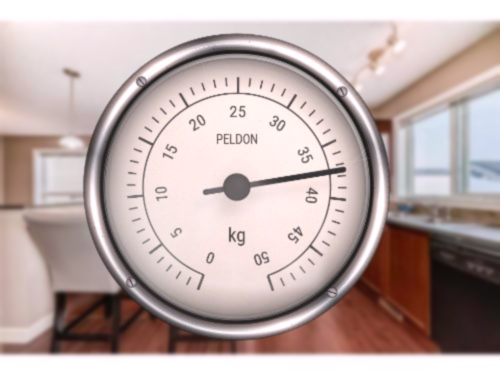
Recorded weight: 37.5 kg
